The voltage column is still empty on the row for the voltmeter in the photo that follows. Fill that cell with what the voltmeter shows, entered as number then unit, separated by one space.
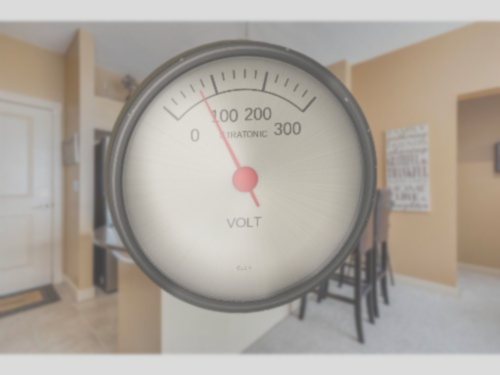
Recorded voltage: 70 V
